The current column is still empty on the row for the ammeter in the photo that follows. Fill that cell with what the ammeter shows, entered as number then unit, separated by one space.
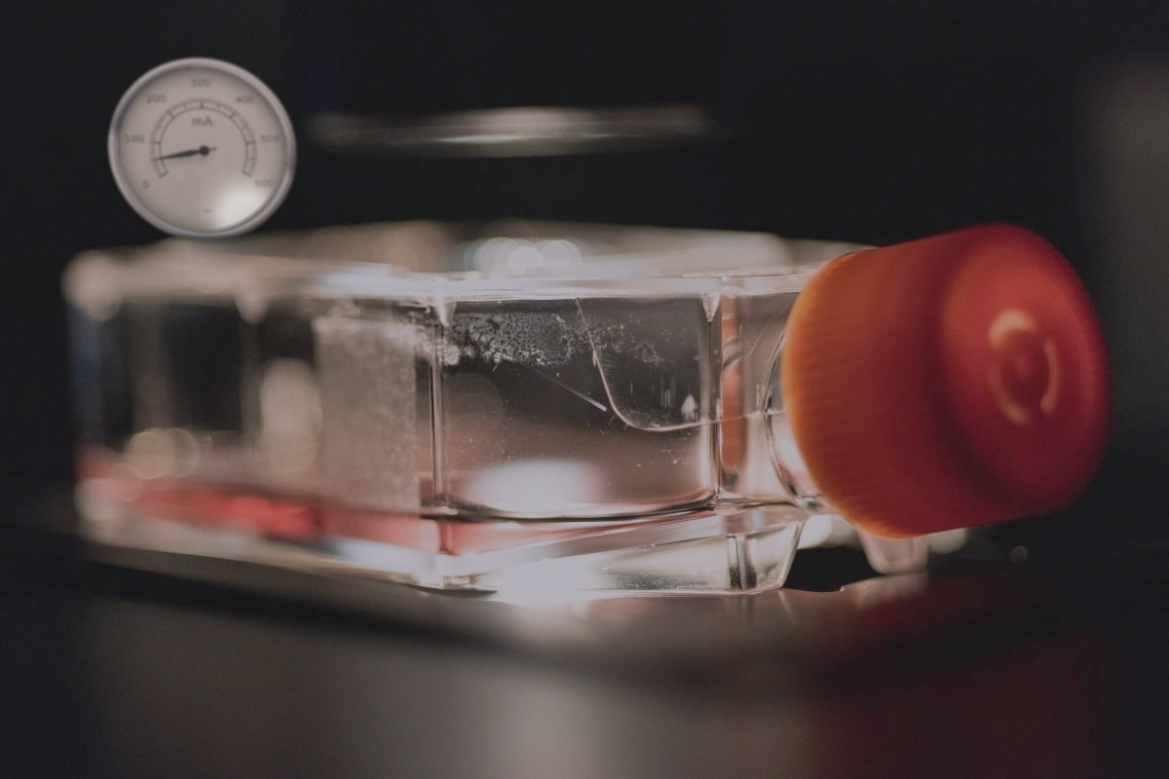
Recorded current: 50 mA
